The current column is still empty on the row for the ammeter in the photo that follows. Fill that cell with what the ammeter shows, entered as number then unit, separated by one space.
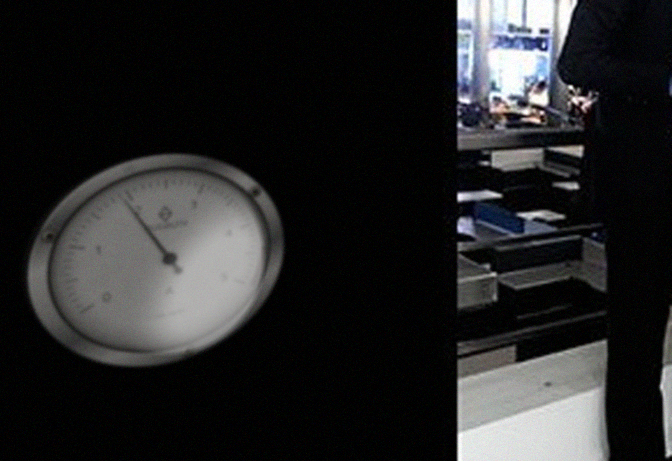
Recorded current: 1.9 A
